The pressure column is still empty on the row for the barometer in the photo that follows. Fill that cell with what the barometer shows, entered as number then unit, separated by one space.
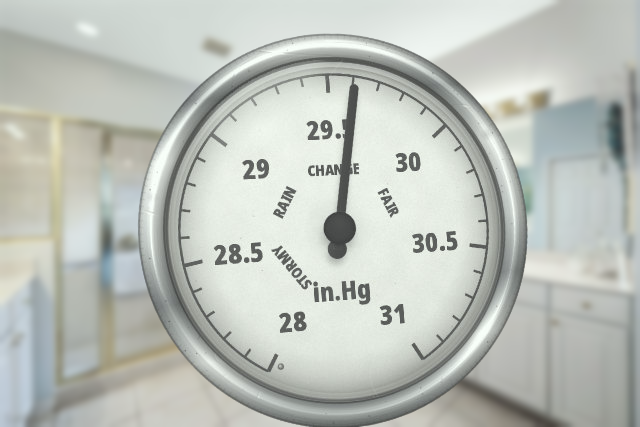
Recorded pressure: 29.6 inHg
